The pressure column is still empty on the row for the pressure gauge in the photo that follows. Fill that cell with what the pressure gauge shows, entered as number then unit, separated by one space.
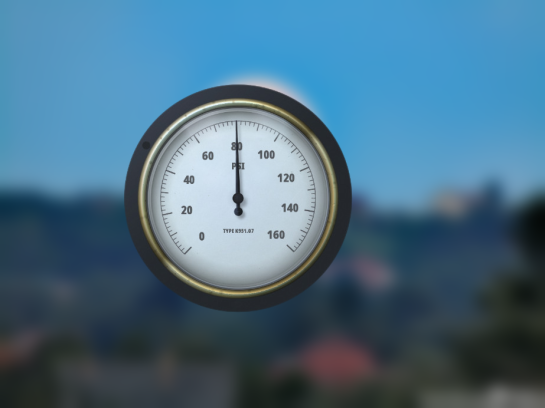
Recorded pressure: 80 psi
